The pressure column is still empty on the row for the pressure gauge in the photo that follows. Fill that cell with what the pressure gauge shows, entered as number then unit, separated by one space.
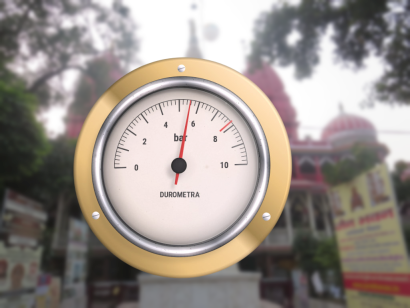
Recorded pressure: 5.6 bar
